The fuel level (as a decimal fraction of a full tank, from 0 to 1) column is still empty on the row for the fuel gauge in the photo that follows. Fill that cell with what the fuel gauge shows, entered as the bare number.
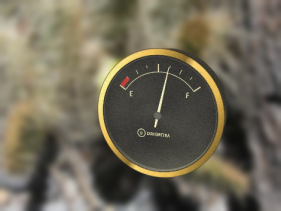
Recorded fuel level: 0.625
